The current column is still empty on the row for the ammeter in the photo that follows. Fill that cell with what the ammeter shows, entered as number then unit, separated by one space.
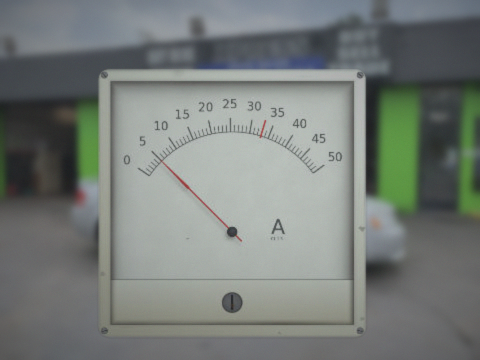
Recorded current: 5 A
